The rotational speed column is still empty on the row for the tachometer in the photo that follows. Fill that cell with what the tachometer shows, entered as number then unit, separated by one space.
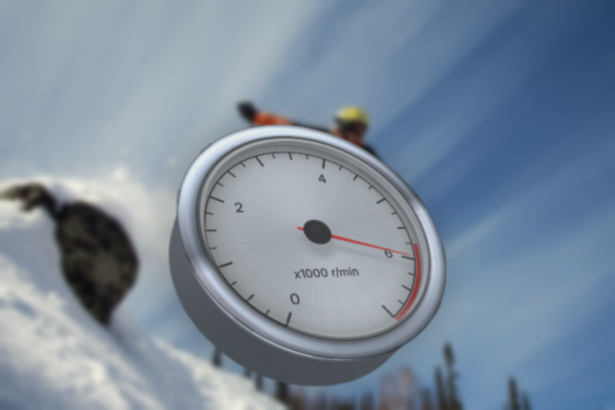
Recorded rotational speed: 6000 rpm
